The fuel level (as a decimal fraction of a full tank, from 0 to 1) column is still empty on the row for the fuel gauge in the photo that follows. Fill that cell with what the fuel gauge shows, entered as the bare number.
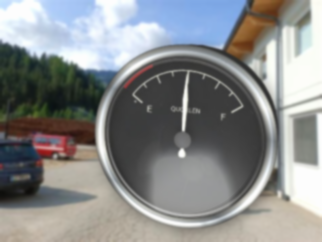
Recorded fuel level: 0.5
